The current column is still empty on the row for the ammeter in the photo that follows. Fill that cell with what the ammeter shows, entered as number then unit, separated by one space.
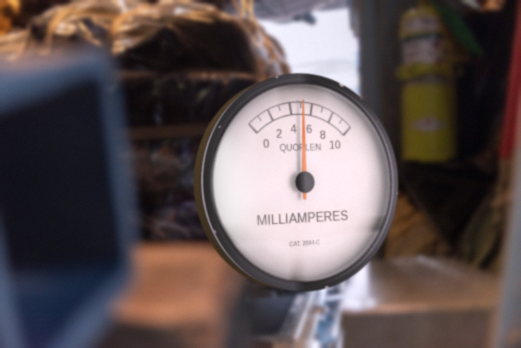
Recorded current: 5 mA
